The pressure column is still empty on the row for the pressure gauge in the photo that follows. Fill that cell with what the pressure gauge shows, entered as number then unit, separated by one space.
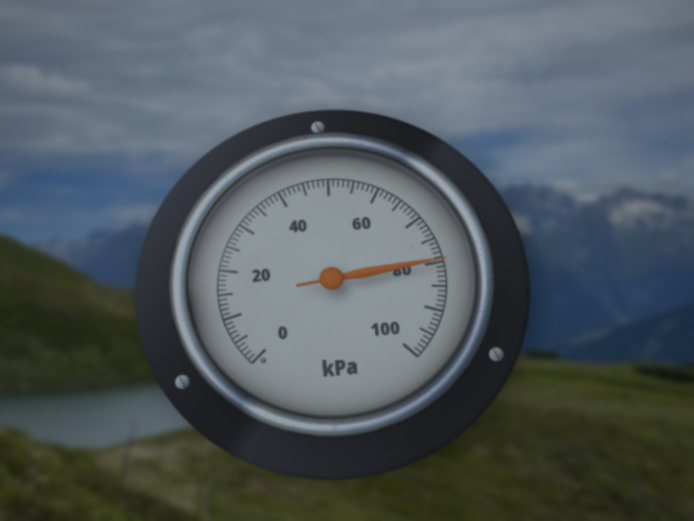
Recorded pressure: 80 kPa
